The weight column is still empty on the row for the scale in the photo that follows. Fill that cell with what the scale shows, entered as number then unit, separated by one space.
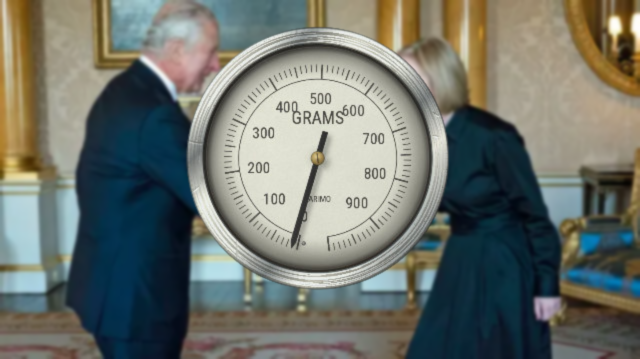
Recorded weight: 10 g
